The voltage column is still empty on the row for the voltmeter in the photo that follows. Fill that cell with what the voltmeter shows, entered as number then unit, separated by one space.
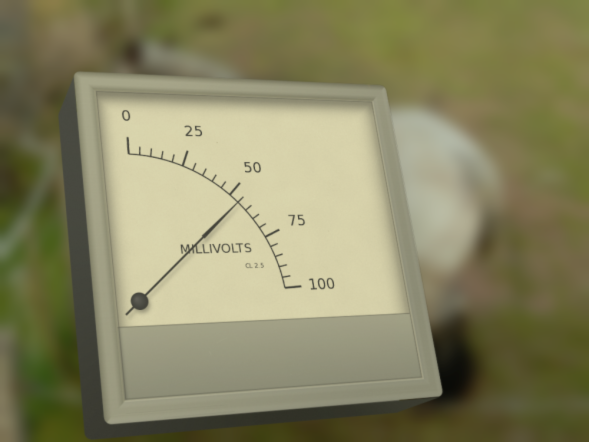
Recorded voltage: 55 mV
